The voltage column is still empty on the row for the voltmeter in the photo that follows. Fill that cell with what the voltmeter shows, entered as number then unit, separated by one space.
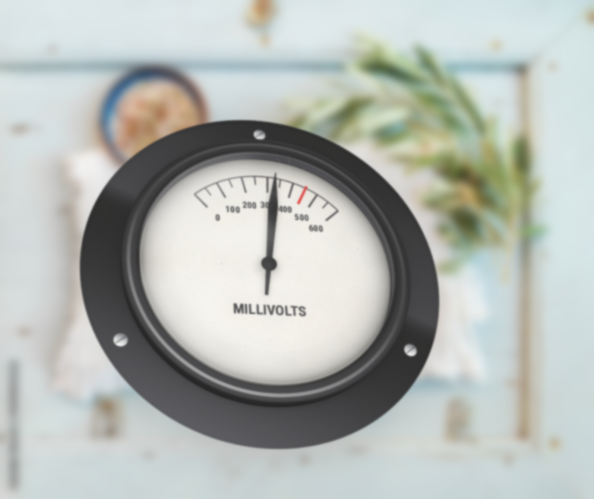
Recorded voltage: 325 mV
